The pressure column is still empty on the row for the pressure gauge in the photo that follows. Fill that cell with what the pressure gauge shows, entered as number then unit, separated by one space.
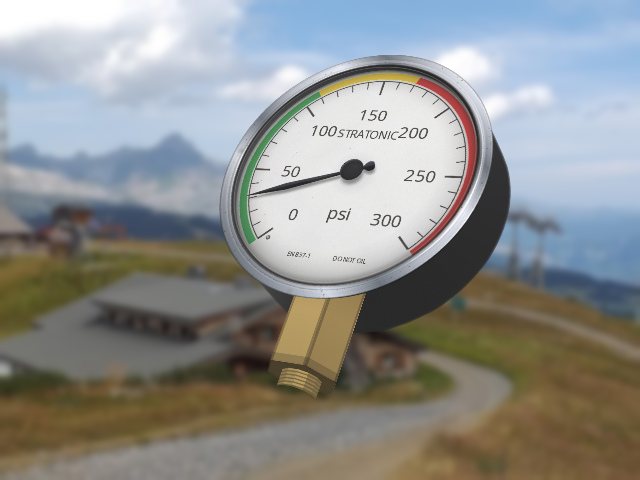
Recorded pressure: 30 psi
